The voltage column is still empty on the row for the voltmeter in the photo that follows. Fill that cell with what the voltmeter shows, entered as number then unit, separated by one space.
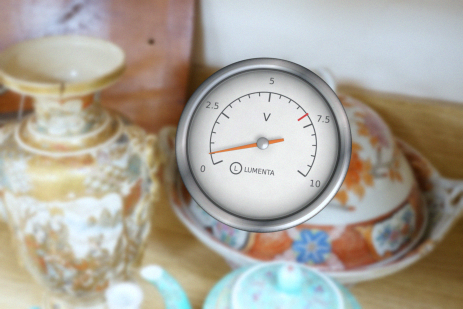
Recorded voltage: 0.5 V
